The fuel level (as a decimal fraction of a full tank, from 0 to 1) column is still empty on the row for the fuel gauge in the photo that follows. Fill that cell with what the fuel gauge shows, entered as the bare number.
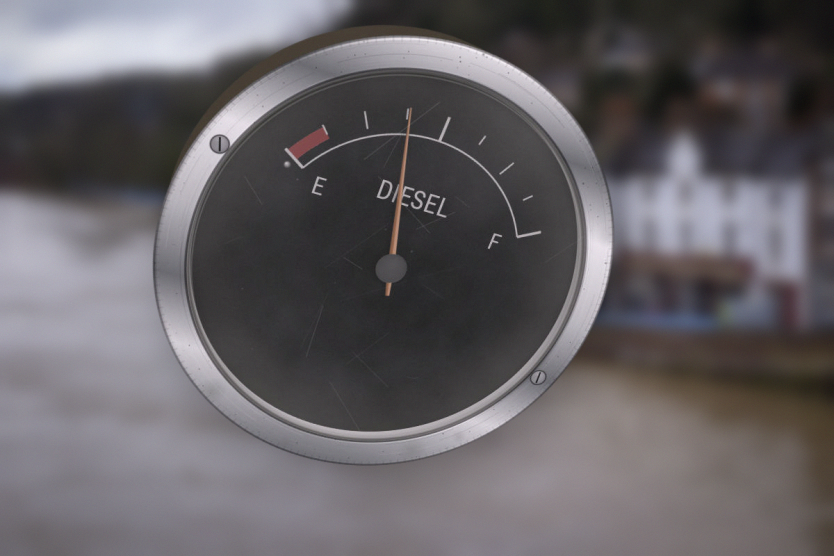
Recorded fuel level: 0.375
